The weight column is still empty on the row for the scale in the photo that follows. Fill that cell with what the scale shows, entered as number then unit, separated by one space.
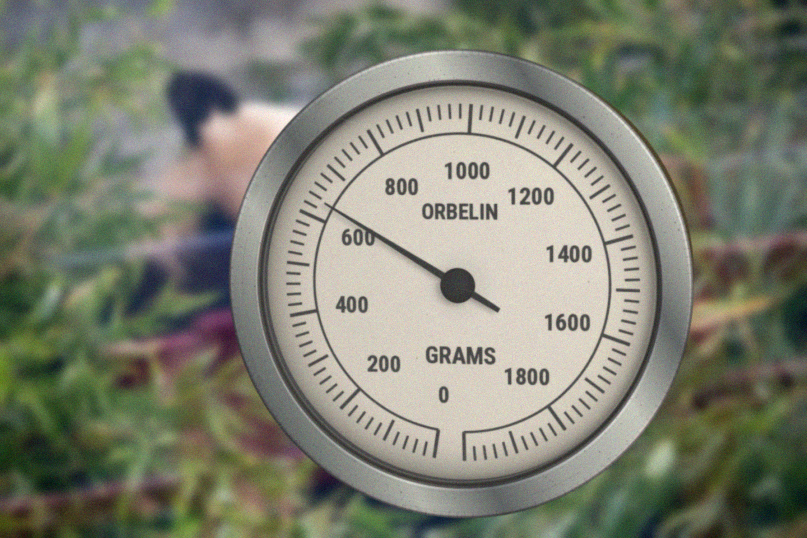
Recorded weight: 640 g
